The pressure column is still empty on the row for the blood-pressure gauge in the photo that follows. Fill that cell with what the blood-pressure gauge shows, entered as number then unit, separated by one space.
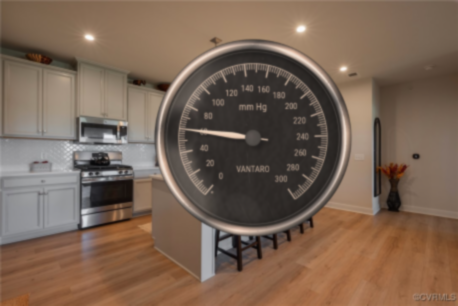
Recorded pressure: 60 mmHg
